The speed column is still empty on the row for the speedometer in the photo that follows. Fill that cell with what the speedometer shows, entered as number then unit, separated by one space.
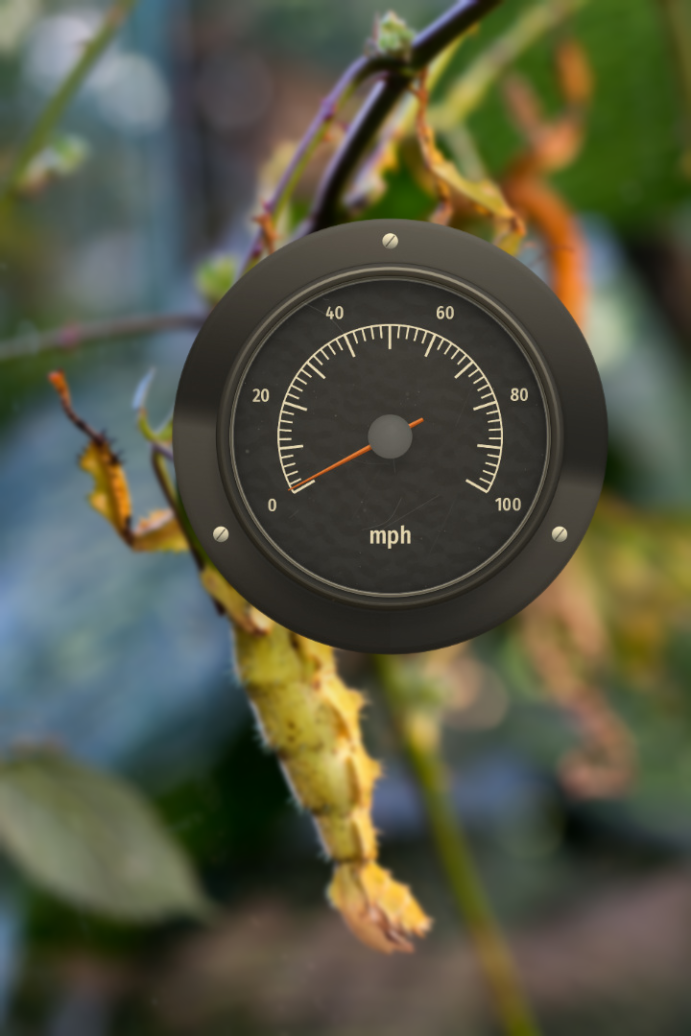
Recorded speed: 1 mph
